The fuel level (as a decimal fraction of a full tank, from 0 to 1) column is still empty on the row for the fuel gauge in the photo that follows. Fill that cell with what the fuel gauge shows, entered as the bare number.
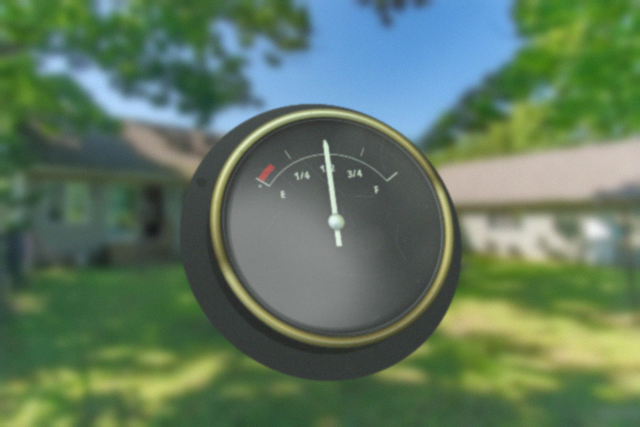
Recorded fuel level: 0.5
